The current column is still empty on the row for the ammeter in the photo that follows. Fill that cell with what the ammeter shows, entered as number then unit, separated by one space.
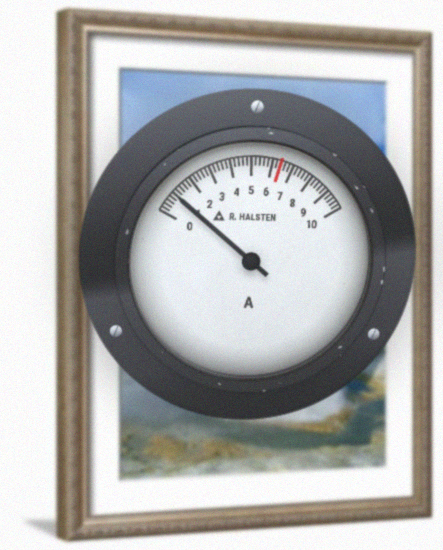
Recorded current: 1 A
